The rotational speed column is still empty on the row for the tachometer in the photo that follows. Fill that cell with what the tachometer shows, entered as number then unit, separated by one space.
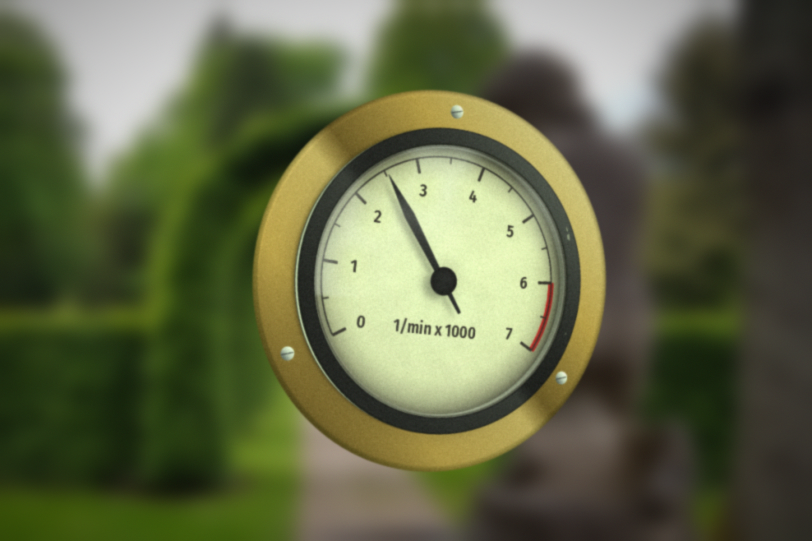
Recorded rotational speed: 2500 rpm
